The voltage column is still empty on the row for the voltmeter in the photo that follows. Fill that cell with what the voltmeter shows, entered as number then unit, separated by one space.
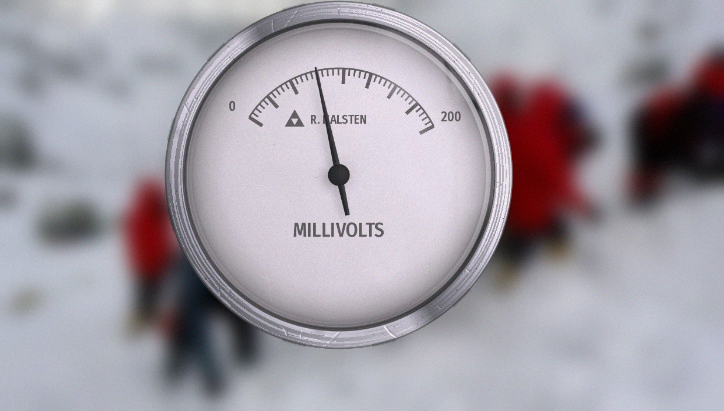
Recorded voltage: 75 mV
